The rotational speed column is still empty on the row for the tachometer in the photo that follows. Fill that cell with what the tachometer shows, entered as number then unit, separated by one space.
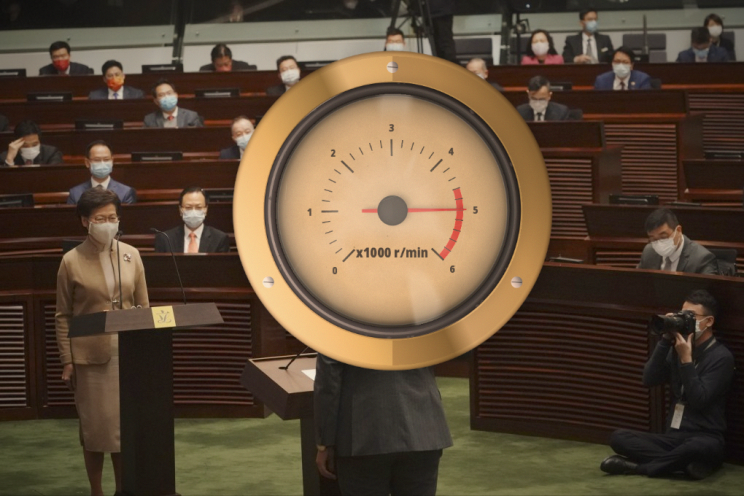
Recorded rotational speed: 5000 rpm
